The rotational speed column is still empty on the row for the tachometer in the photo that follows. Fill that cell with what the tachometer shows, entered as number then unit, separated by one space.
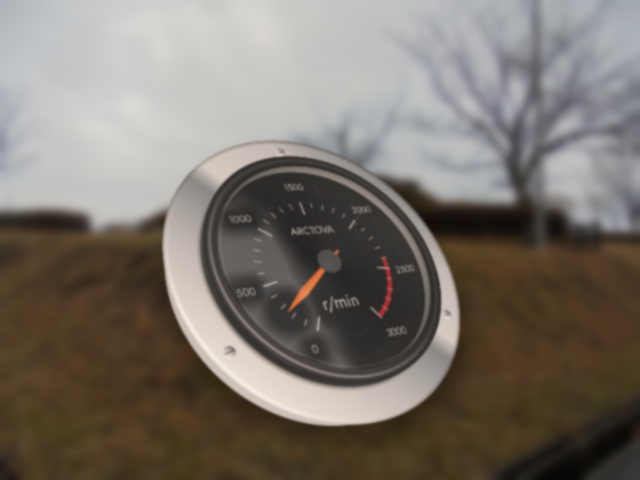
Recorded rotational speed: 250 rpm
